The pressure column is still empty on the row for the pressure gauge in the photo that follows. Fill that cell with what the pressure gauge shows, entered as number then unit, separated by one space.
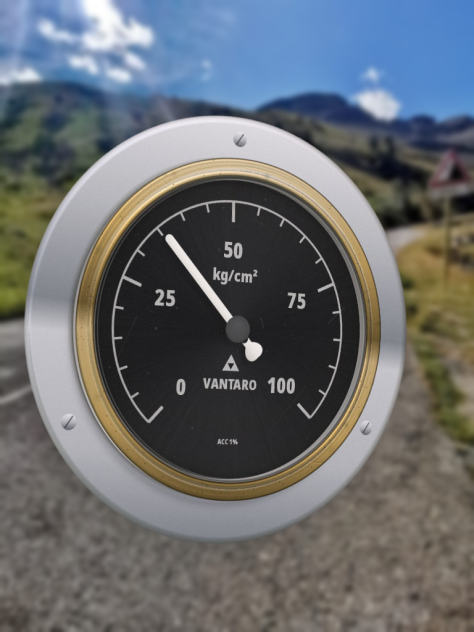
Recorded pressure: 35 kg/cm²
